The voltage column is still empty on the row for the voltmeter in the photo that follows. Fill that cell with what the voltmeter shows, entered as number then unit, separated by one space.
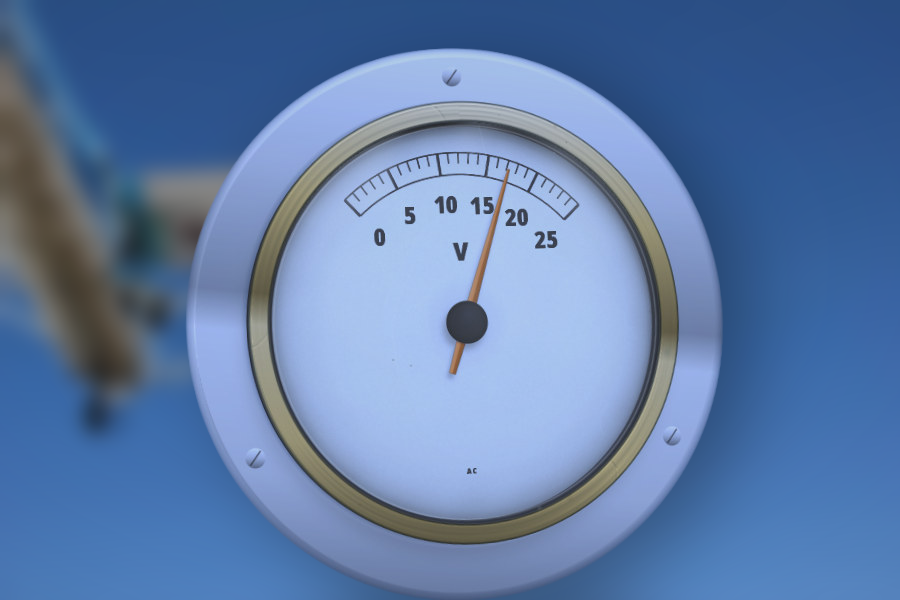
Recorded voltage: 17 V
